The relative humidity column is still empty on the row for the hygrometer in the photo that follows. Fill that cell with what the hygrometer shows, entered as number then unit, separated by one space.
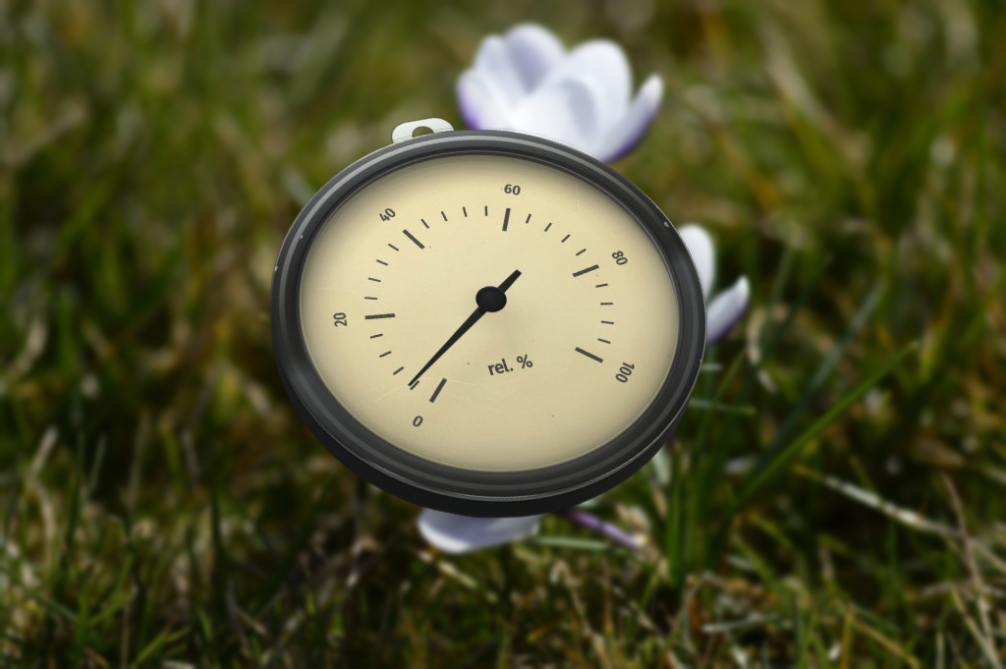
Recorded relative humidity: 4 %
